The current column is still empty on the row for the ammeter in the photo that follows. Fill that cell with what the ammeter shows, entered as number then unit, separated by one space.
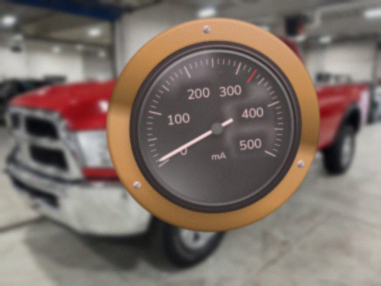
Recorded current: 10 mA
